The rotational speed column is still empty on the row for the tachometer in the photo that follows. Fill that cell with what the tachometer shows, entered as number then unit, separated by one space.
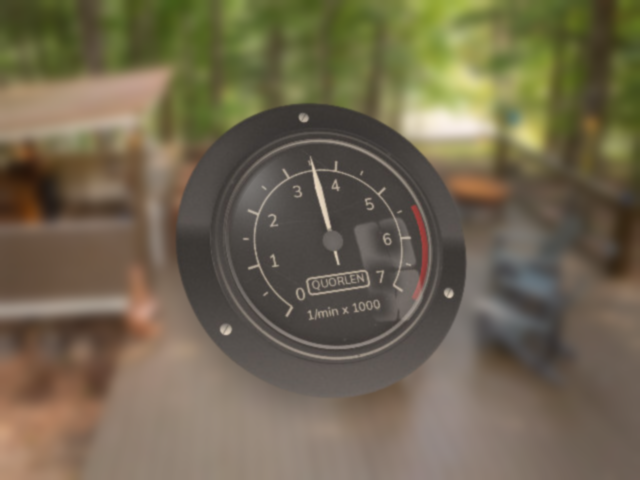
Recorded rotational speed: 3500 rpm
